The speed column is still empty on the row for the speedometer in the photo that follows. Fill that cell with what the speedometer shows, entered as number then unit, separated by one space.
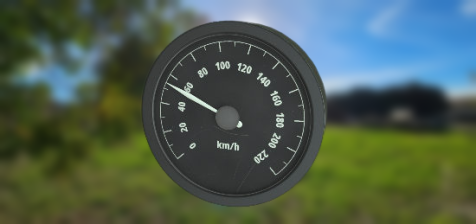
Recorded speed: 55 km/h
